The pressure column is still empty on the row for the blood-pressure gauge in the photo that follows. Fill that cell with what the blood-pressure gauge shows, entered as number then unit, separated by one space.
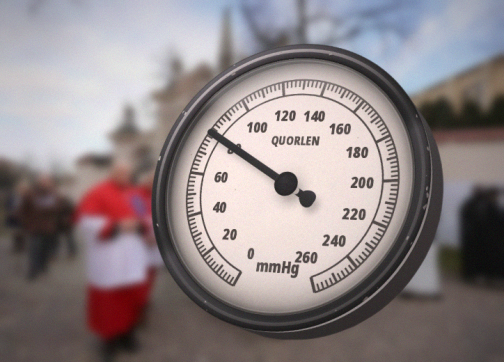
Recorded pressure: 80 mmHg
